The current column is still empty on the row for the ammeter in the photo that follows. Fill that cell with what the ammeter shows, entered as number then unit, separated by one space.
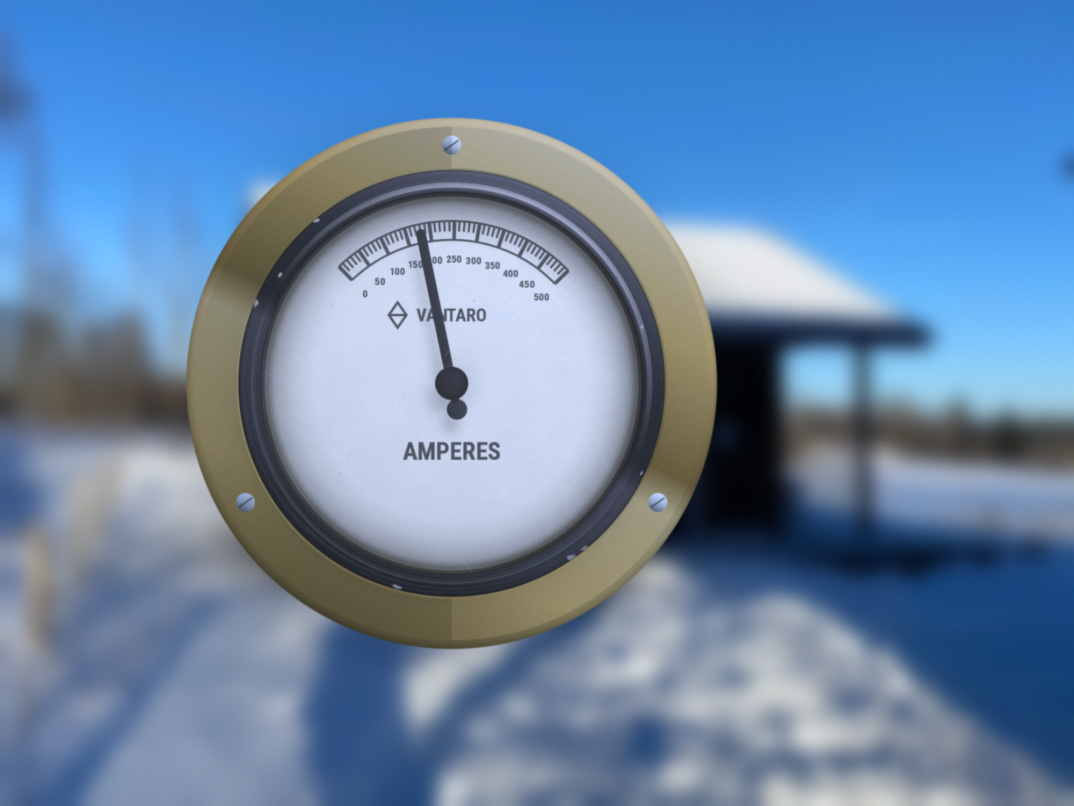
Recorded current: 180 A
